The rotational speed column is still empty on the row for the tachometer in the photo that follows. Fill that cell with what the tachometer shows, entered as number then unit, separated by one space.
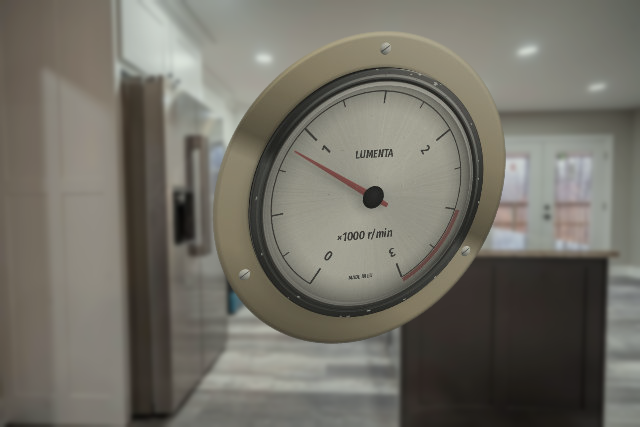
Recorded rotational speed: 875 rpm
